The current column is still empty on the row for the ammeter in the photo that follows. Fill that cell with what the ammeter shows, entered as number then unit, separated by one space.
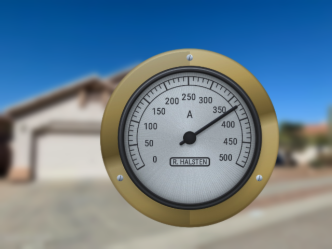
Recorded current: 370 A
